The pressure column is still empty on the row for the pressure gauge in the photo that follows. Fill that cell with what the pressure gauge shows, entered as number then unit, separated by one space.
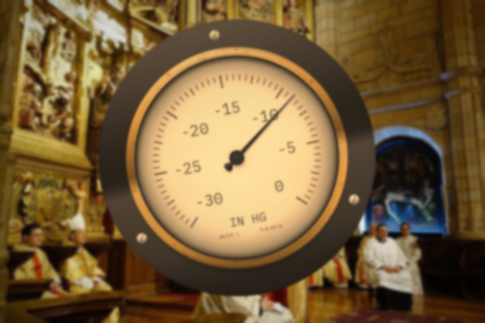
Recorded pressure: -9 inHg
